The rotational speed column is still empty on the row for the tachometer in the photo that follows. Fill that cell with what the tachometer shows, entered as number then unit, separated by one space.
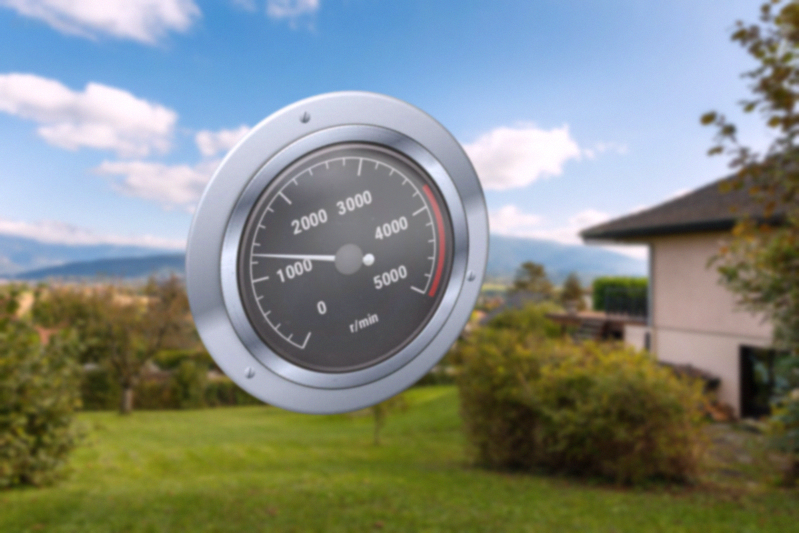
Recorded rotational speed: 1300 rpm
